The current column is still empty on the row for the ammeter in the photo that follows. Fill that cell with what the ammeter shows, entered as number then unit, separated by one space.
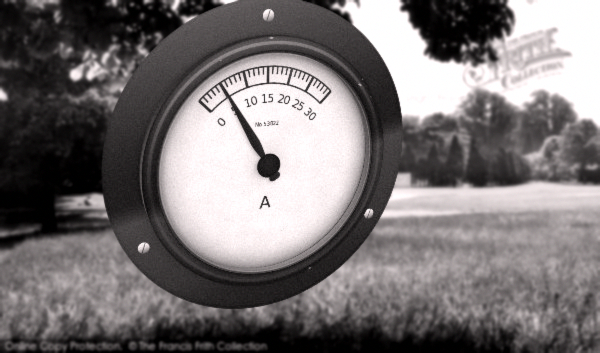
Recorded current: 5 A
